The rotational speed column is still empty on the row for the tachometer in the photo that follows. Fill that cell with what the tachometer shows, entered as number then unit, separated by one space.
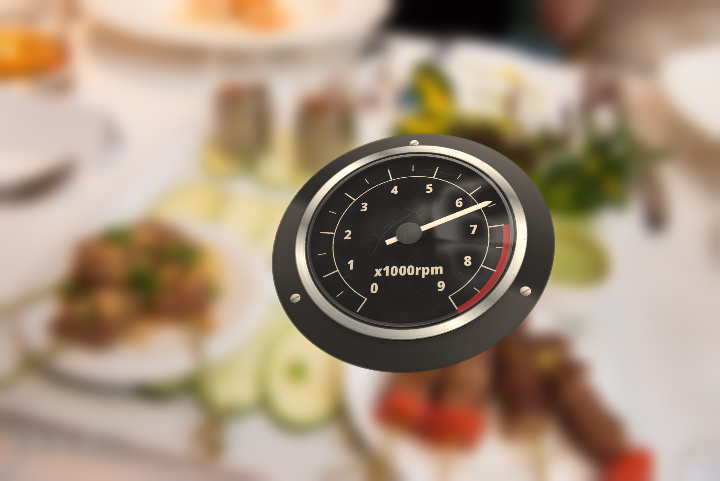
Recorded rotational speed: 6500 rpm
